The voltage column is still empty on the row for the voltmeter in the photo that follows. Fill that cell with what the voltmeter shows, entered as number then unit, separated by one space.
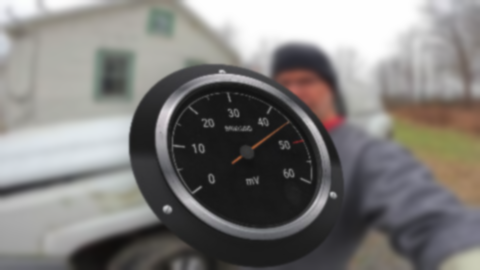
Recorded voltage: 45 mV
